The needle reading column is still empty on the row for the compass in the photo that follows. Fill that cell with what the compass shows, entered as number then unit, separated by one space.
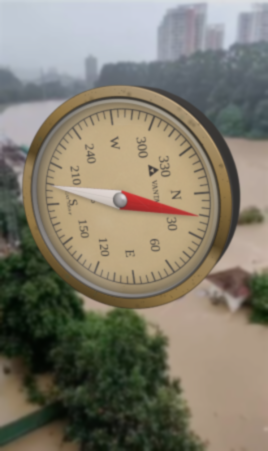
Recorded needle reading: 15 °
